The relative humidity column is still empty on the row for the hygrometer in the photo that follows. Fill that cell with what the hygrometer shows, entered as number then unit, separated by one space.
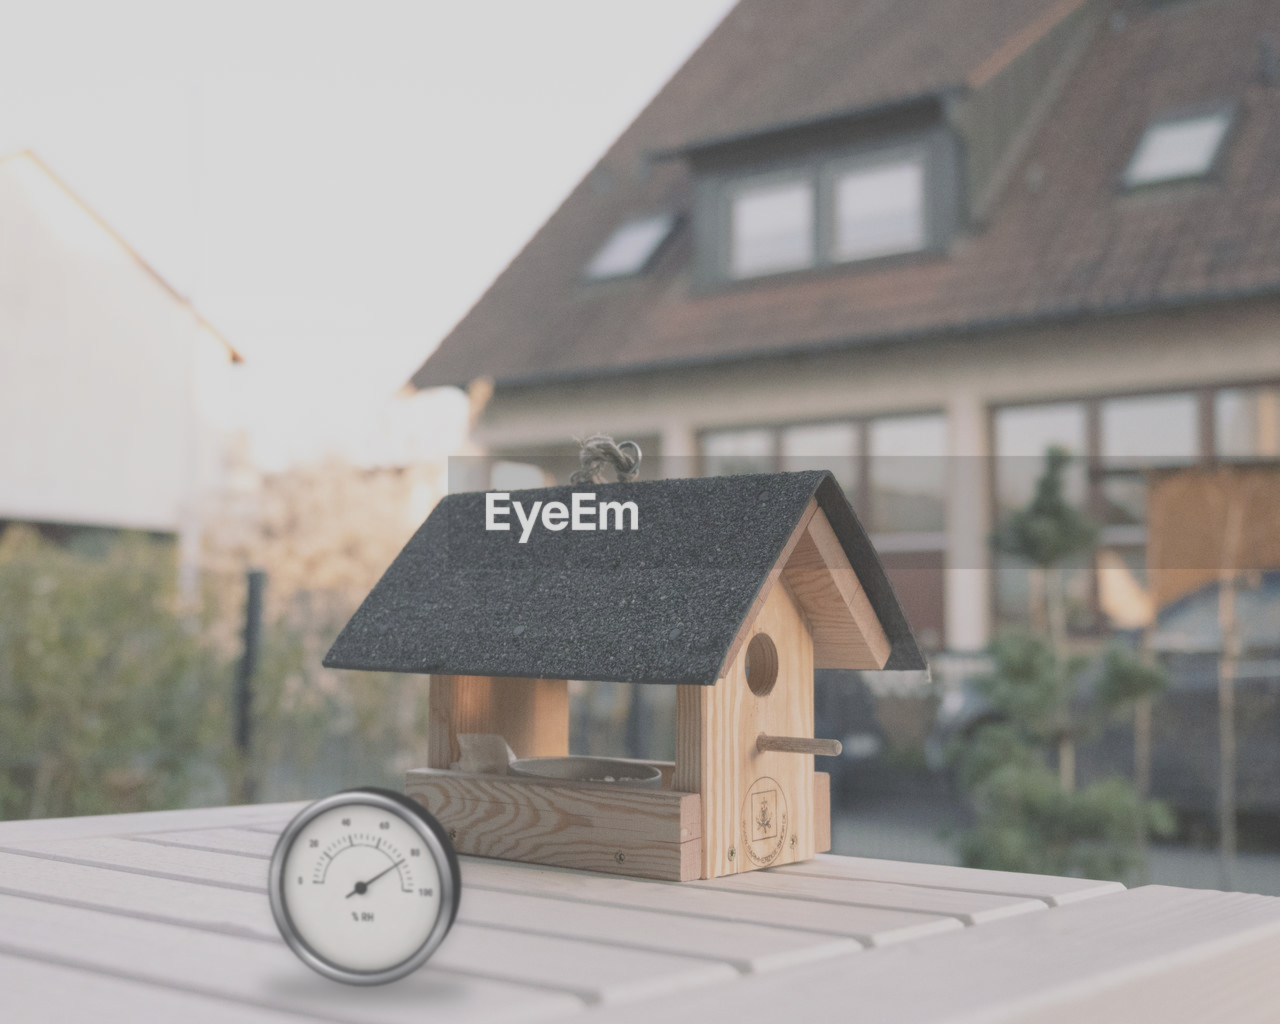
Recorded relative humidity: 80 %
